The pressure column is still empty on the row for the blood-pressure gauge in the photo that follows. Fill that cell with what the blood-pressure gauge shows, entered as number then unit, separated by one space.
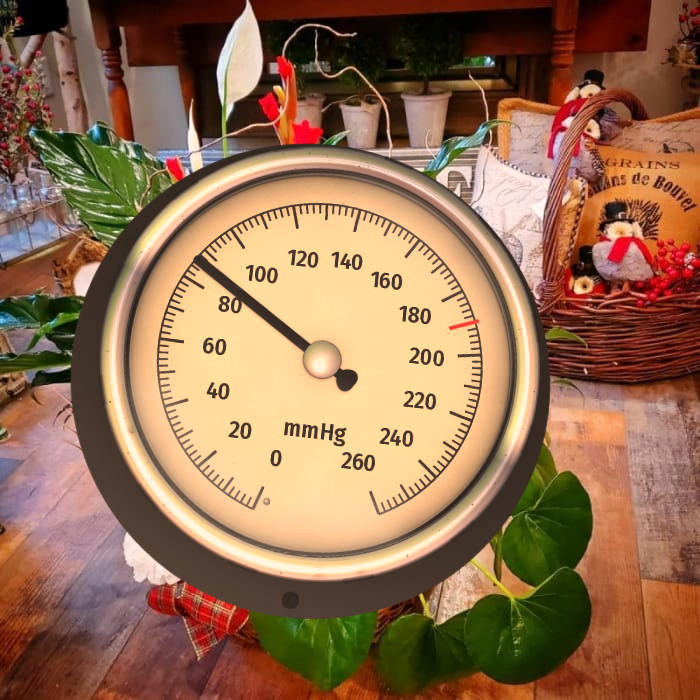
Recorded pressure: 86 mmHg
